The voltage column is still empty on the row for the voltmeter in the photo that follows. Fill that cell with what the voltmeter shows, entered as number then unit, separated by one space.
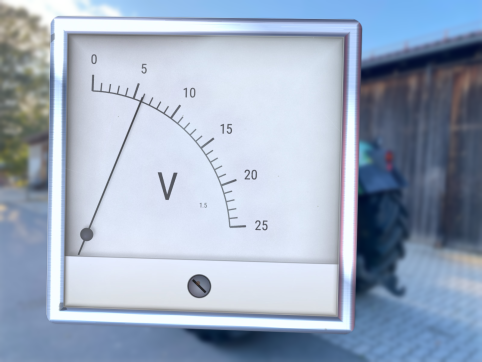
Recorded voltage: 6 V
